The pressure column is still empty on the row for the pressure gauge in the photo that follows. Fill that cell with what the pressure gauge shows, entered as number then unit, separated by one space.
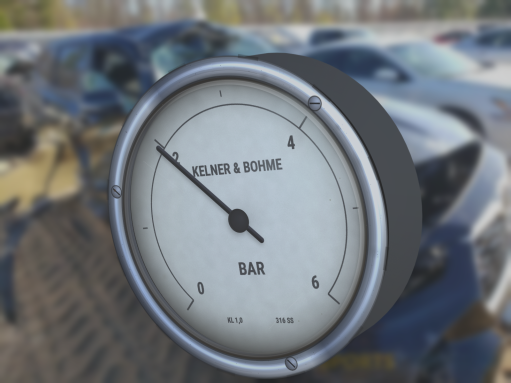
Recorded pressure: 2 bar
